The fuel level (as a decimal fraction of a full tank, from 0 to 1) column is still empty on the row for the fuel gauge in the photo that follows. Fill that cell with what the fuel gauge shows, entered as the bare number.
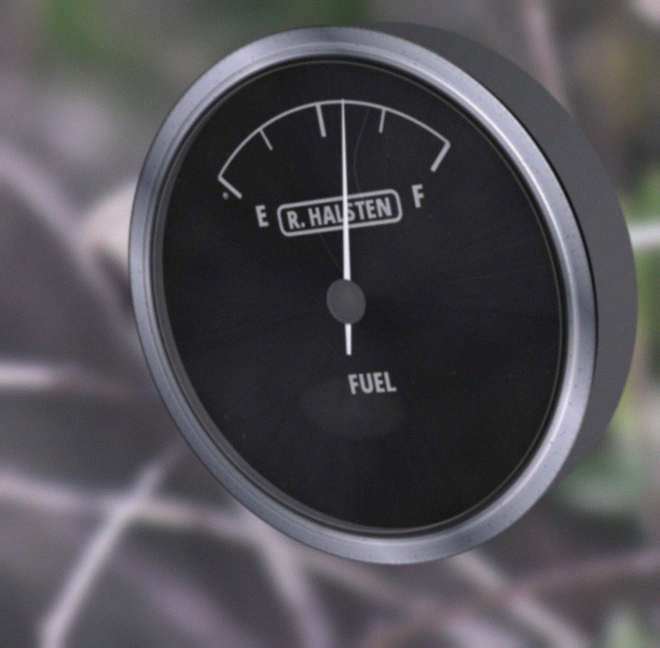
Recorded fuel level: 0.625
